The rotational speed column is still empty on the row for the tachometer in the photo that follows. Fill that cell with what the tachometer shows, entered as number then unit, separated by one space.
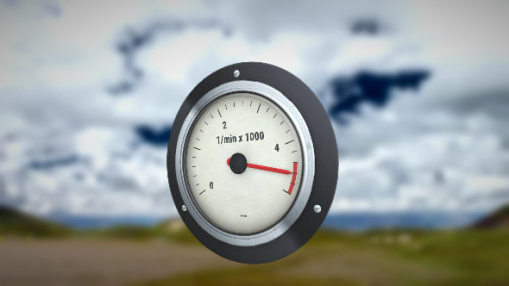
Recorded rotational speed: 4600 rpm
